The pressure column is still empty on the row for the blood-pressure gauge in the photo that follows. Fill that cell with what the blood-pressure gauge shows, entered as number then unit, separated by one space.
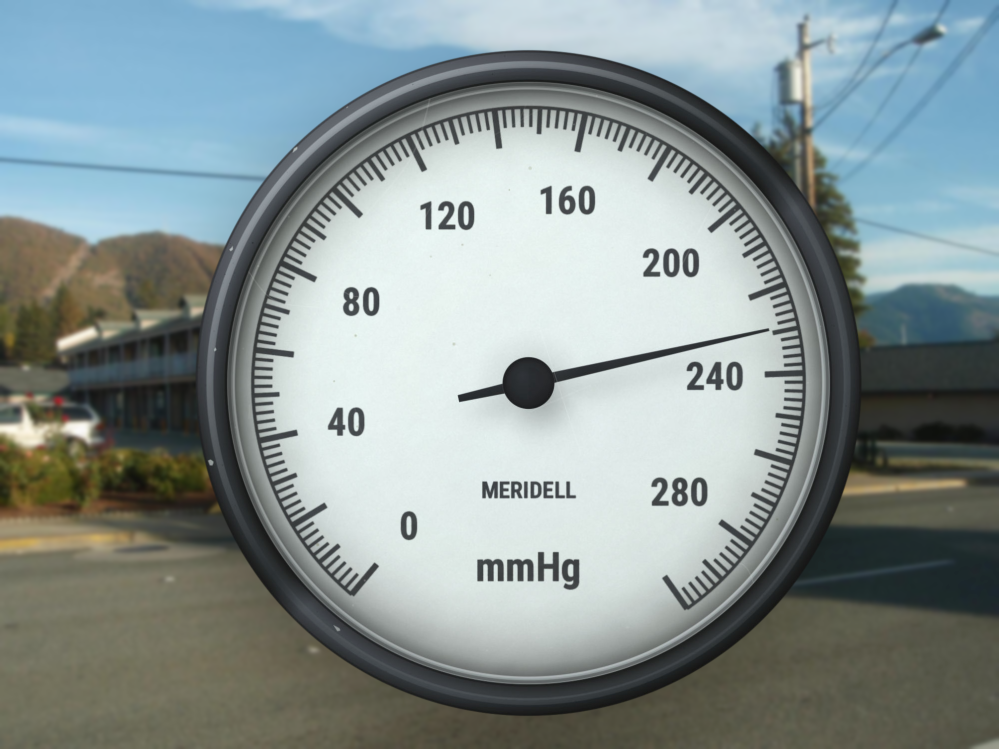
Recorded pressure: 229 mmHg
